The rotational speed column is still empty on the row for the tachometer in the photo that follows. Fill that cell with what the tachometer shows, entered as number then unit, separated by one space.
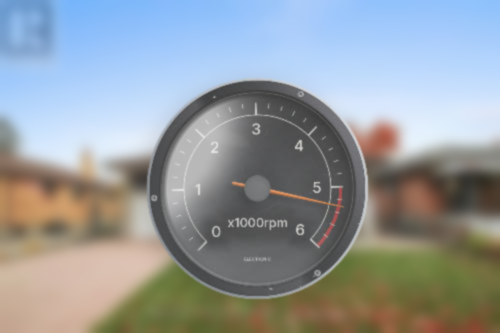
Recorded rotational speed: 5300 rpm
